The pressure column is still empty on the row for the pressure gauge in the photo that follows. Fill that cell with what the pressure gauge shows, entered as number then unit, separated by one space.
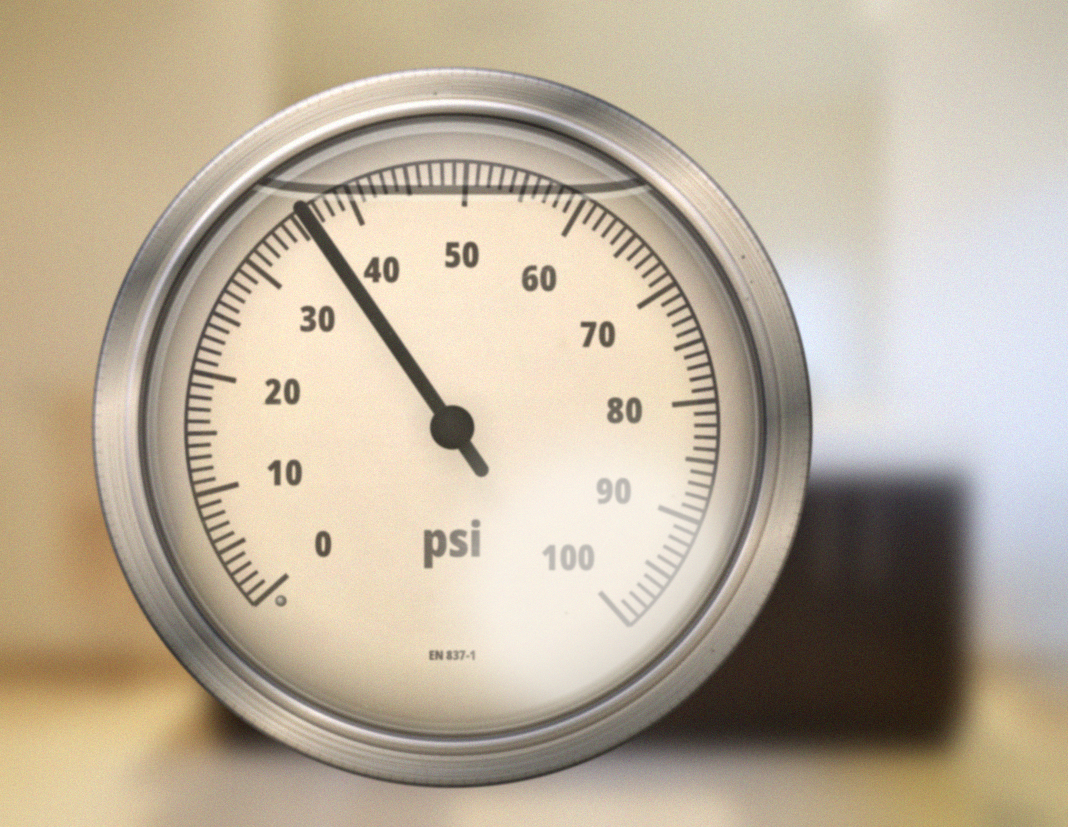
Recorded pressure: 36 psi
